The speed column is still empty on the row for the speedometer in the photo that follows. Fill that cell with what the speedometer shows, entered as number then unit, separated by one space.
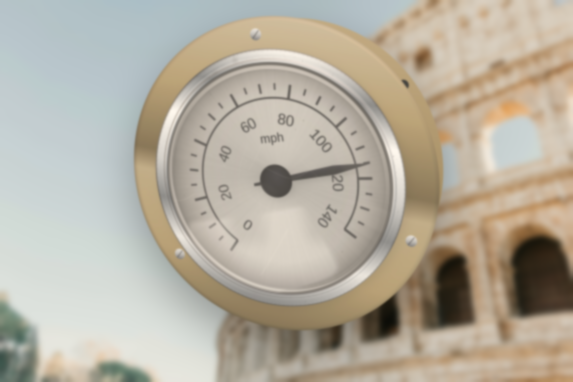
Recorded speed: 115 mph
